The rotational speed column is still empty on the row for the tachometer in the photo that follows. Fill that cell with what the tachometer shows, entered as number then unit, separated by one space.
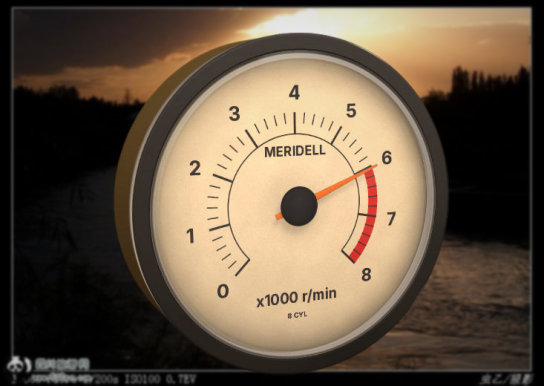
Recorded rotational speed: 6000 rpm
